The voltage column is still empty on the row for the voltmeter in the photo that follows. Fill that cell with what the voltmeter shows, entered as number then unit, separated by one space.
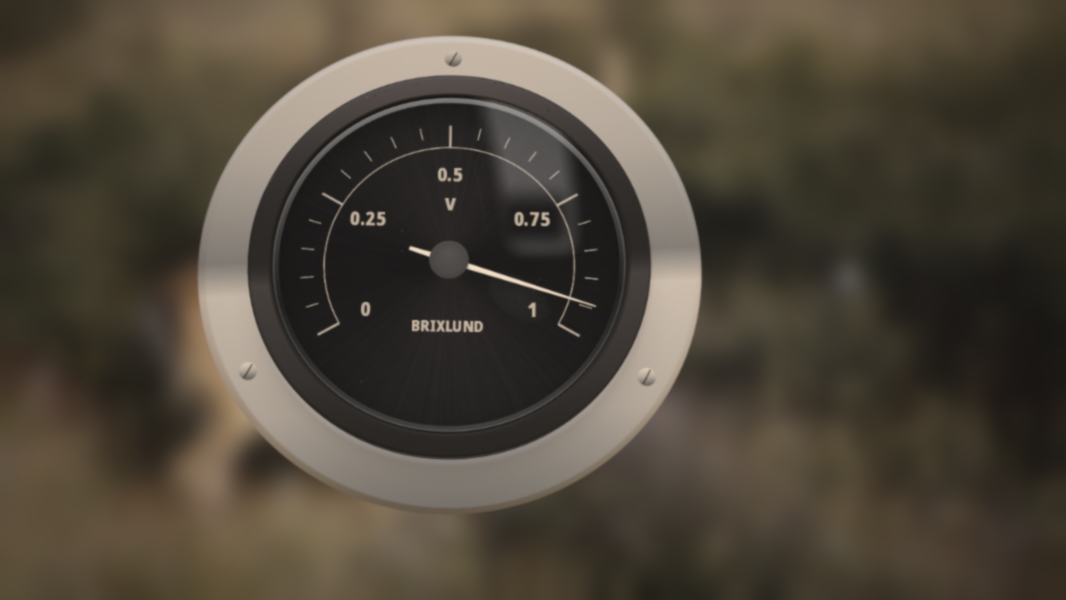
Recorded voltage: 0.95 V
